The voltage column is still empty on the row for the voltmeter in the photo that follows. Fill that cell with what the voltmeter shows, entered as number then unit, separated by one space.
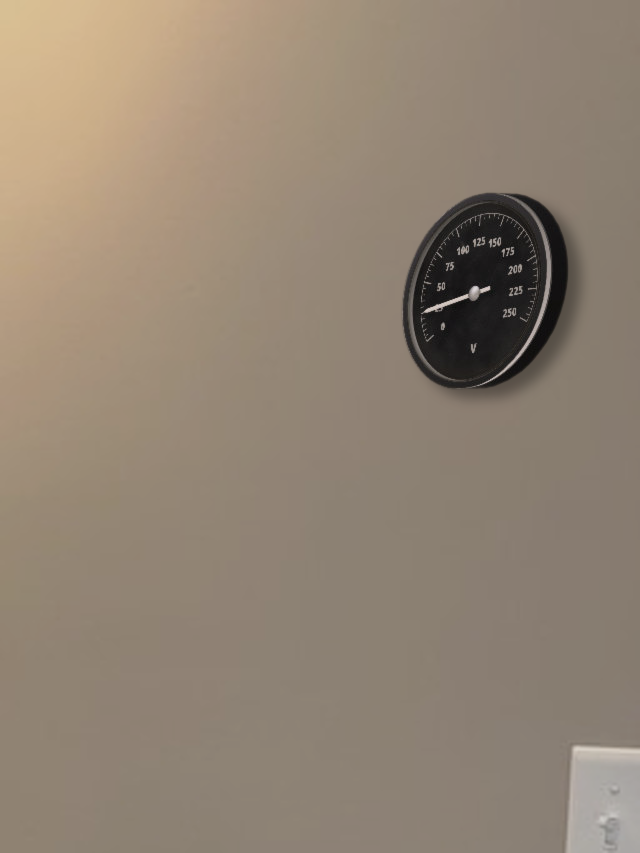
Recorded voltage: 25 V
